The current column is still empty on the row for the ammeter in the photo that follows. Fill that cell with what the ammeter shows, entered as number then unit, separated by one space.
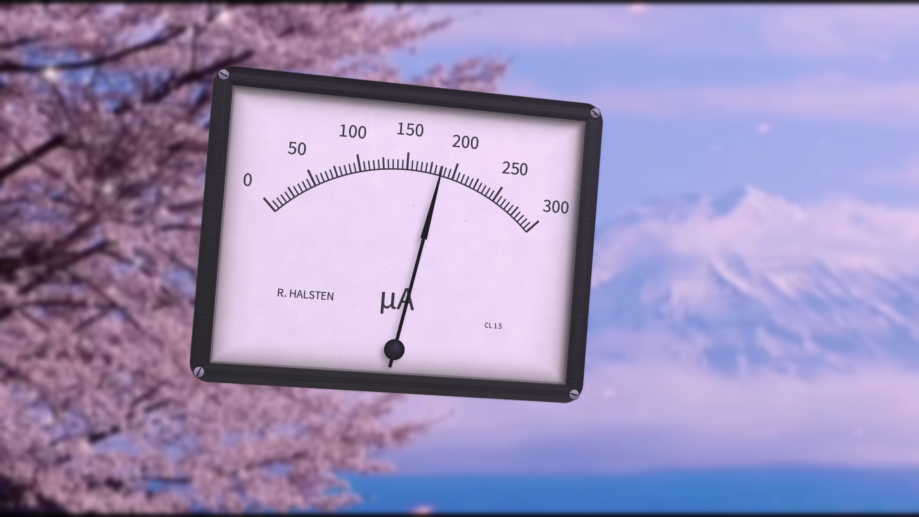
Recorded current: 185 µA
